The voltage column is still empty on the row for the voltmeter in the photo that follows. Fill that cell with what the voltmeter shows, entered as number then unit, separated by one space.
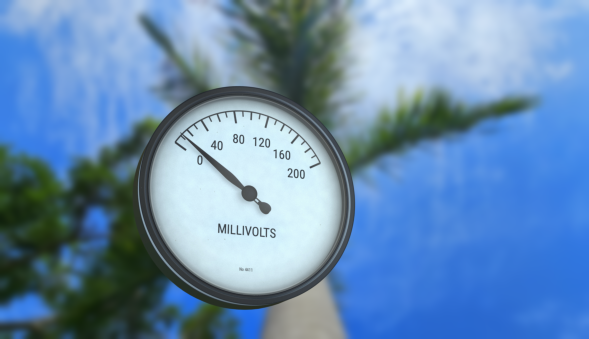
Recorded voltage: 10 mV
